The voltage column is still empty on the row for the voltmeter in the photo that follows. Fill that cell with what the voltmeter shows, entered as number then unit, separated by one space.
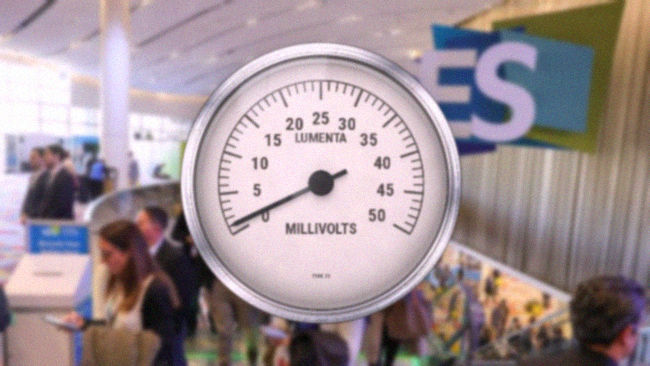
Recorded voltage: 1 mV
